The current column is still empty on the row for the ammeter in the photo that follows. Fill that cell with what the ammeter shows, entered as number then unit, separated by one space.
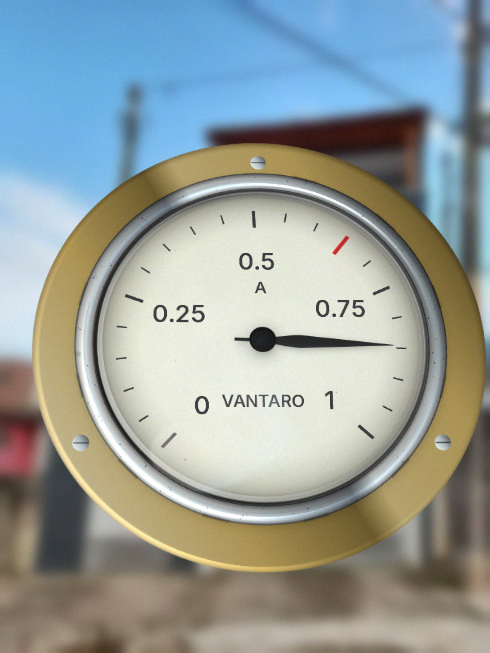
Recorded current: 0.85 A
